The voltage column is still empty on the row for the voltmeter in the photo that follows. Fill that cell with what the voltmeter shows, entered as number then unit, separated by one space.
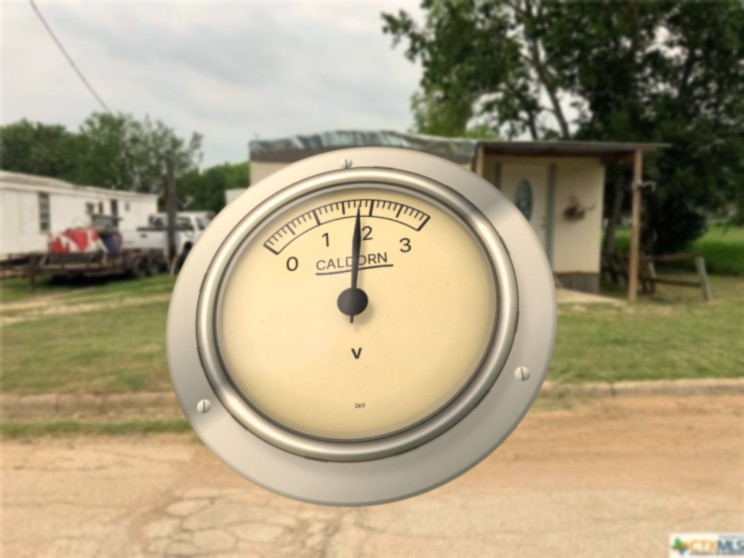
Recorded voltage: 1.8 V
